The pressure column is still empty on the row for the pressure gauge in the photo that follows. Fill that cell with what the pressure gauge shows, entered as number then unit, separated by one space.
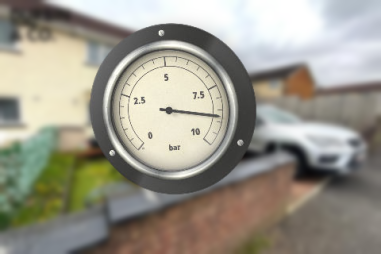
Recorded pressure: 8.75 bar
